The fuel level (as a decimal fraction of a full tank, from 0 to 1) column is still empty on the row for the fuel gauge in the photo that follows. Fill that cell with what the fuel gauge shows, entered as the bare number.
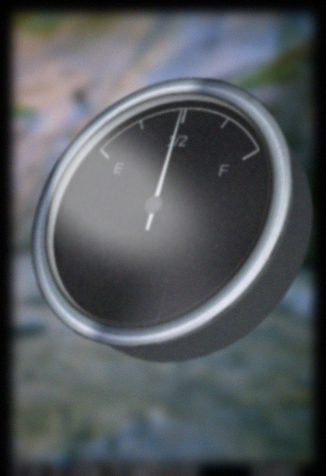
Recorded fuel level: 0.5
